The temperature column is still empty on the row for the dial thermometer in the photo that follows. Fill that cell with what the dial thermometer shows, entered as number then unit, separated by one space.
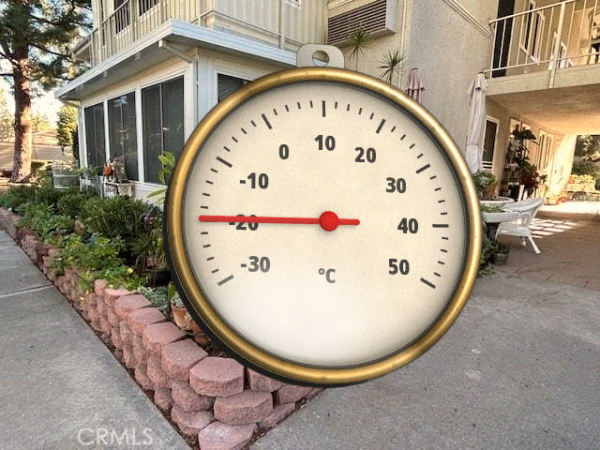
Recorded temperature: -20 °C
